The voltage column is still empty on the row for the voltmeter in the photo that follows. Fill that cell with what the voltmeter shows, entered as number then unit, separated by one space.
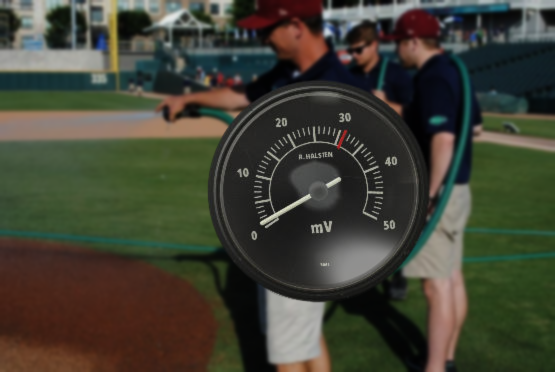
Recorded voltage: 1 mV
